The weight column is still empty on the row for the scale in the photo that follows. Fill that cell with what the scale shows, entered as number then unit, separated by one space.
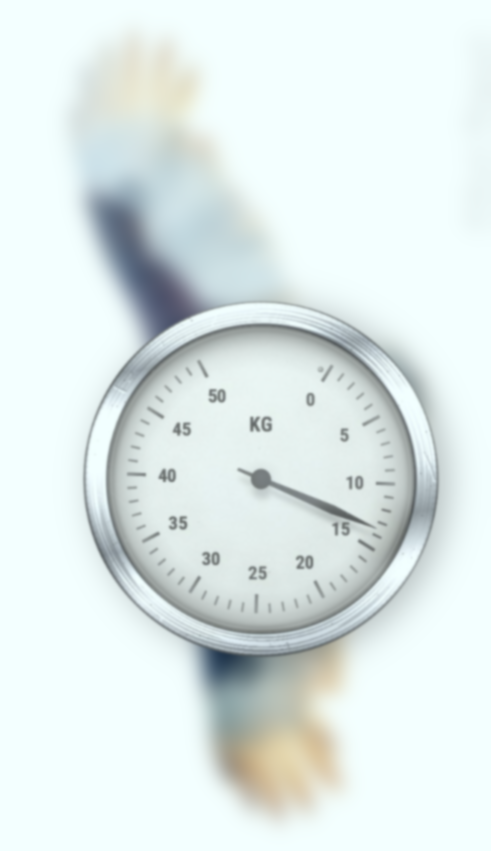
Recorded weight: 13.5 kg
